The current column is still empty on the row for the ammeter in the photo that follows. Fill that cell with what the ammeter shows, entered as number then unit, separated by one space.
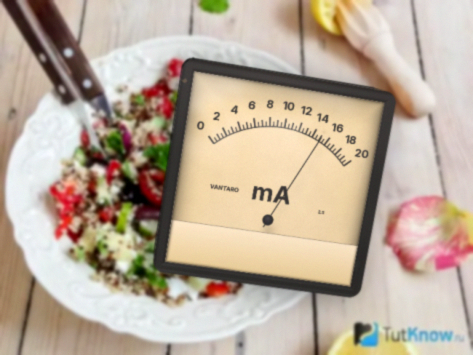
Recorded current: 15 mA
